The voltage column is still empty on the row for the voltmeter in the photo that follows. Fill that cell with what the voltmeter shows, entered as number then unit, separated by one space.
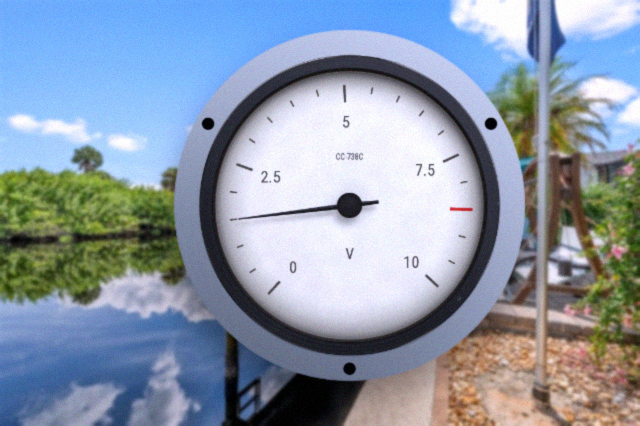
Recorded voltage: 1.5 V
